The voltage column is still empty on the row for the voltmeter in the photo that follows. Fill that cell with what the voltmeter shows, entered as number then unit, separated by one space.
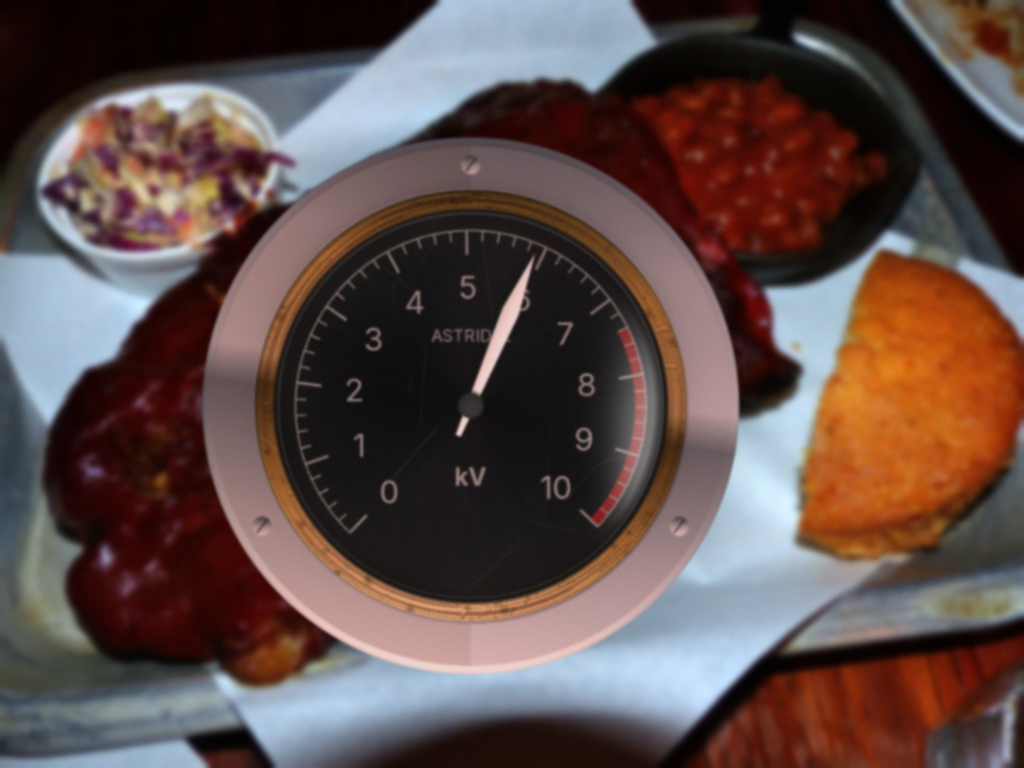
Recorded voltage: 5.9 kV
